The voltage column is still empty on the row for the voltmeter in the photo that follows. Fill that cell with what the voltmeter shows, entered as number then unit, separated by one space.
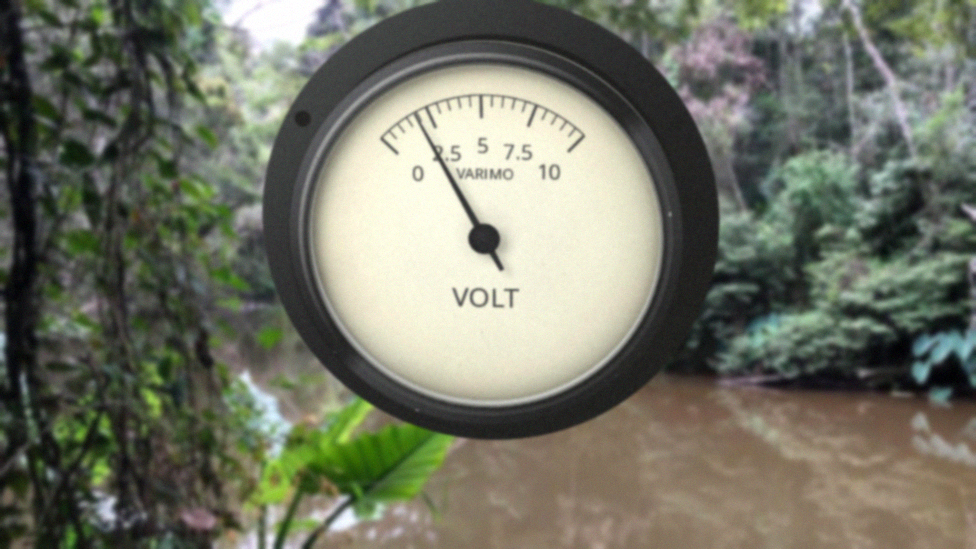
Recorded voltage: 2 V
